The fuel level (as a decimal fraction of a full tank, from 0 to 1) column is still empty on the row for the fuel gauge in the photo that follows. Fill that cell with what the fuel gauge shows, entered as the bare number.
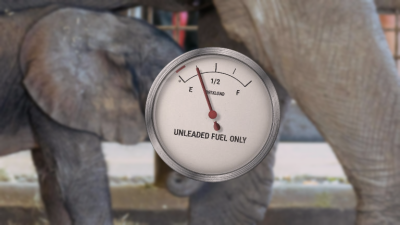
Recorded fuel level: 0.25
